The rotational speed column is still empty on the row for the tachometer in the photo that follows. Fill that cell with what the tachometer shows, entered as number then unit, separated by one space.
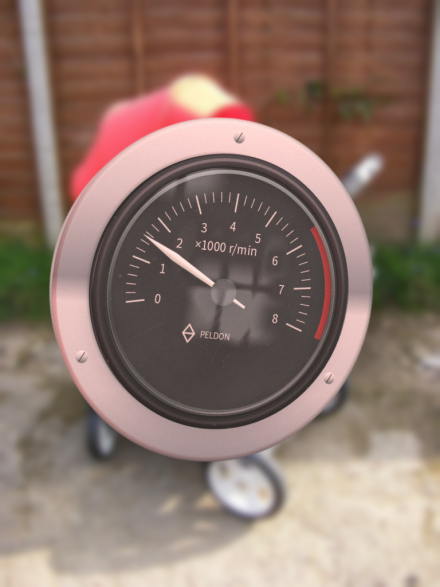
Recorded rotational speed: 1500 rpm
